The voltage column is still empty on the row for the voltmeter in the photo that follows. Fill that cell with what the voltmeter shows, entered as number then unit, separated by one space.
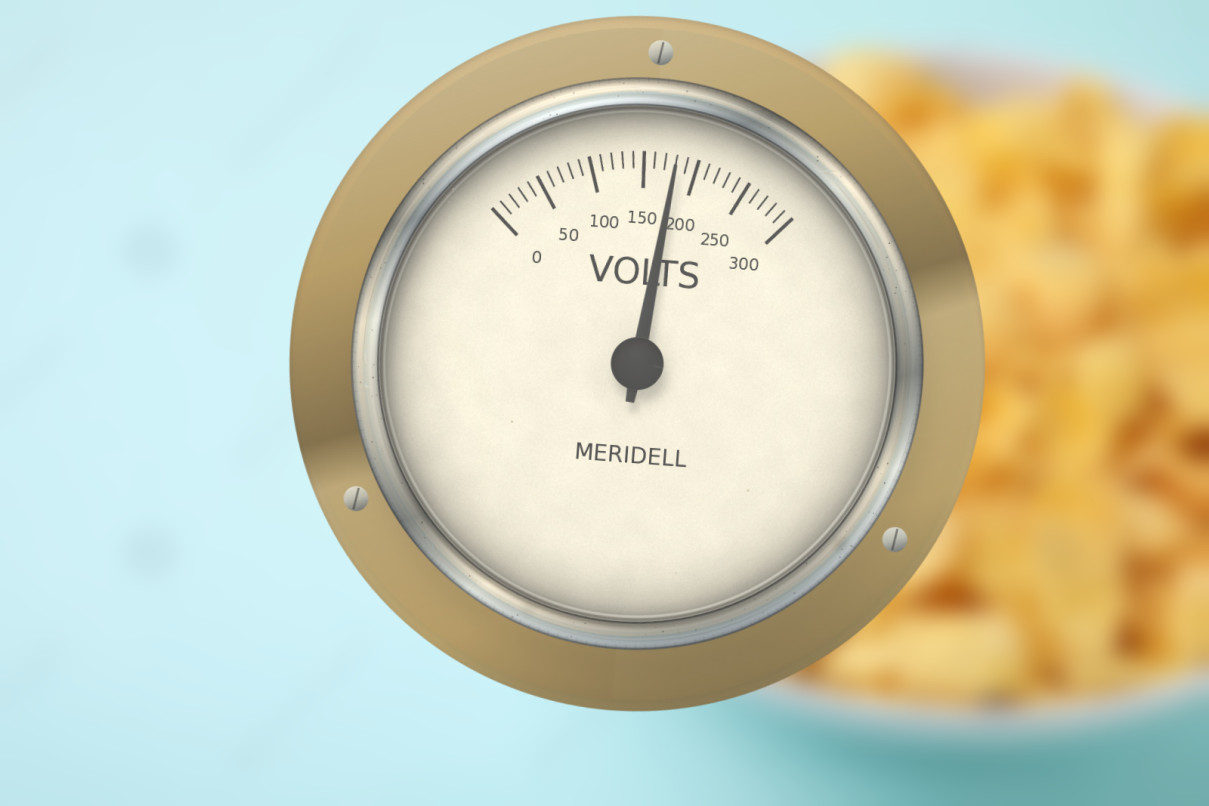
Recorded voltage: 180 V
